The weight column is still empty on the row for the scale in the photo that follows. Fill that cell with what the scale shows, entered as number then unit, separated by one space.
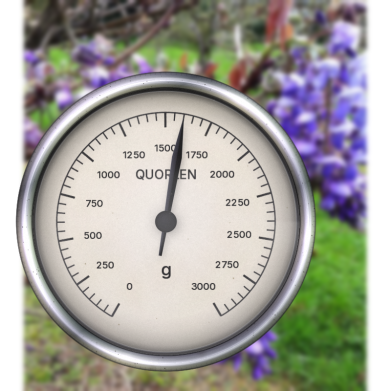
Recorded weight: 1600 g
